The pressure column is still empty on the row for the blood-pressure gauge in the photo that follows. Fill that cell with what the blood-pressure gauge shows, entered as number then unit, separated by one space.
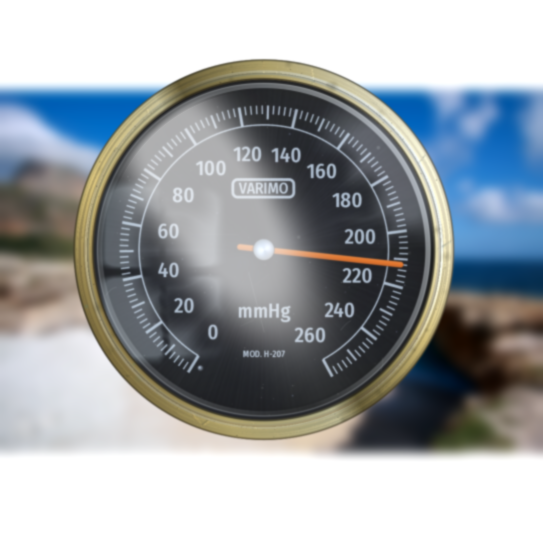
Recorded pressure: 212 mmHg
